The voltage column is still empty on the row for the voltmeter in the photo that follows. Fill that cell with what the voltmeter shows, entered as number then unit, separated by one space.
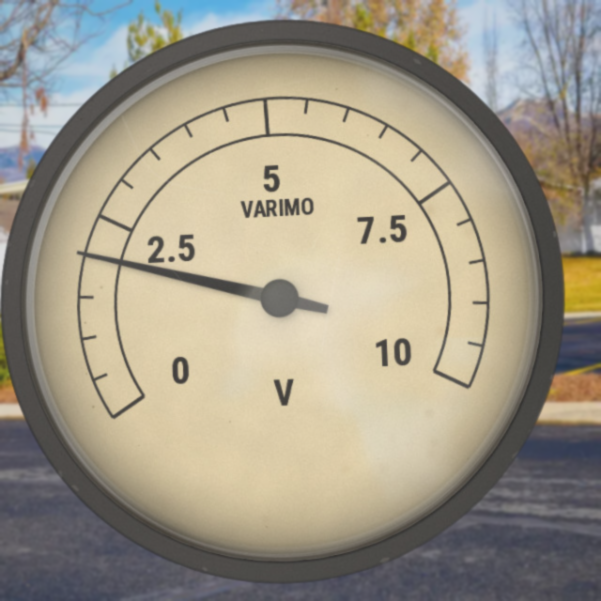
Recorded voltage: 2 V
